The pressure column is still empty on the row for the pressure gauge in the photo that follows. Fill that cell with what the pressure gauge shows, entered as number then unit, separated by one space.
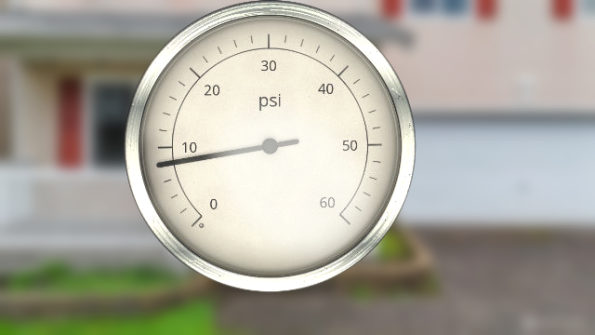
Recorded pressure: 8 psi
